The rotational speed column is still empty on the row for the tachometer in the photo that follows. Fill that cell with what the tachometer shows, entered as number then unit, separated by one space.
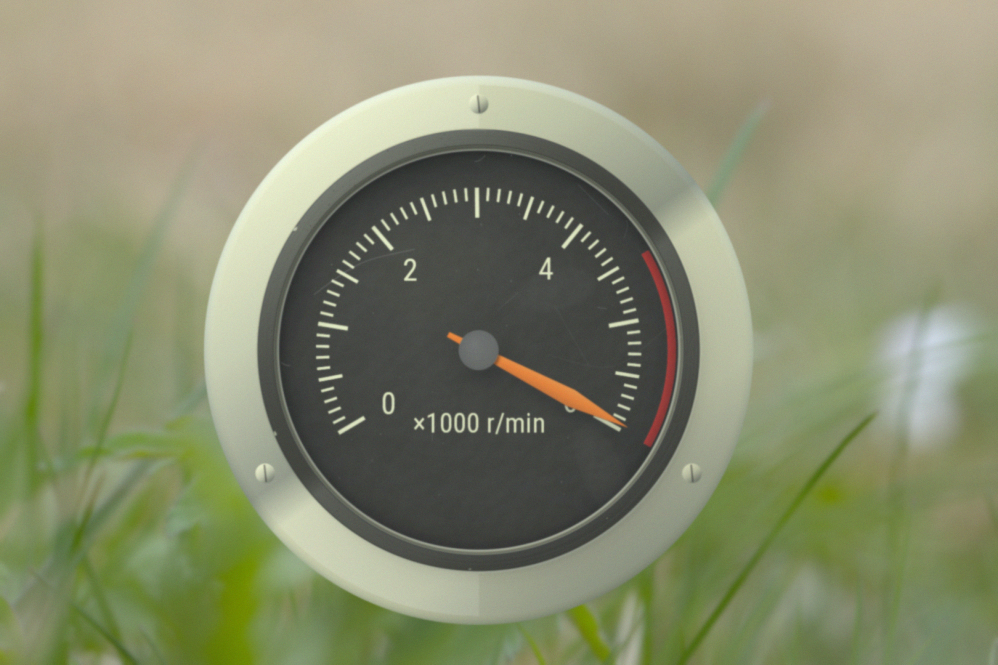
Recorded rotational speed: 5950 rpm
